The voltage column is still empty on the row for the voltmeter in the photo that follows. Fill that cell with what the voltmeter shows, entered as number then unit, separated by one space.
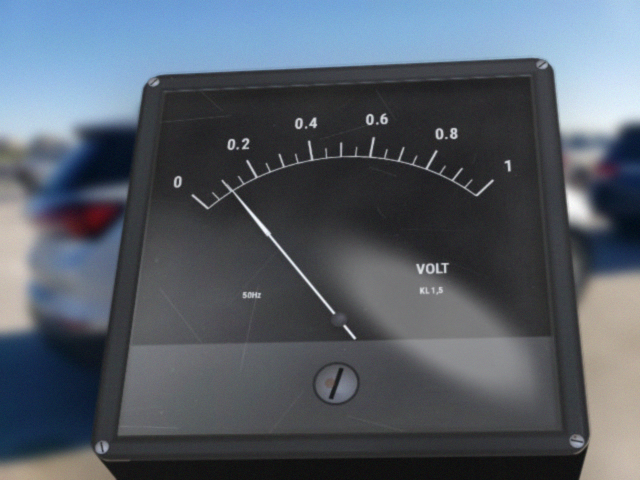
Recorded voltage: 0.1 V
